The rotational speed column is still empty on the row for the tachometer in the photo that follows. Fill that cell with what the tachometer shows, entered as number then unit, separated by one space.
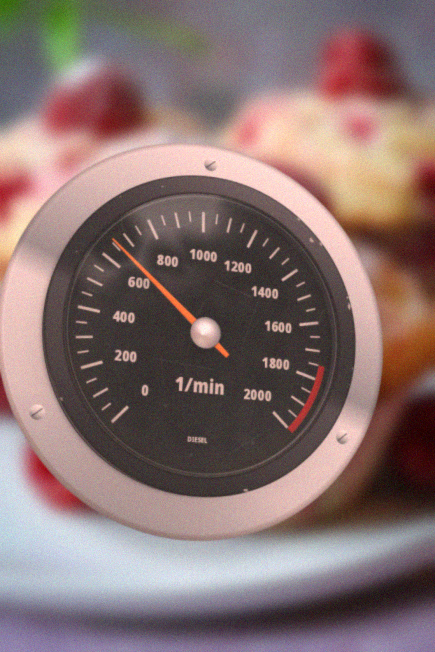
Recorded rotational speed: 650 rpm
